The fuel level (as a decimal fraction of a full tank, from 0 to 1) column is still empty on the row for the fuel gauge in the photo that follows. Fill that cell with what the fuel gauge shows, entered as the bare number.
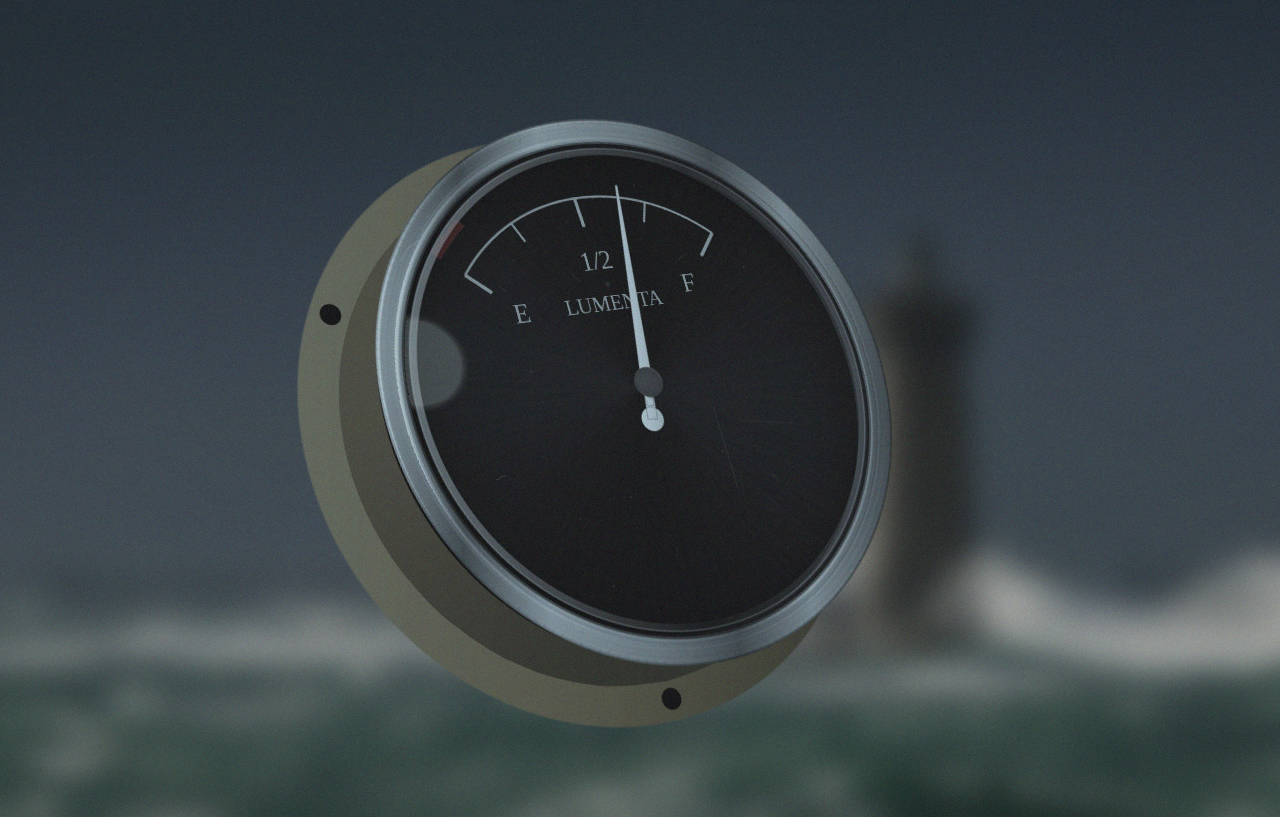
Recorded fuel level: 0.625
